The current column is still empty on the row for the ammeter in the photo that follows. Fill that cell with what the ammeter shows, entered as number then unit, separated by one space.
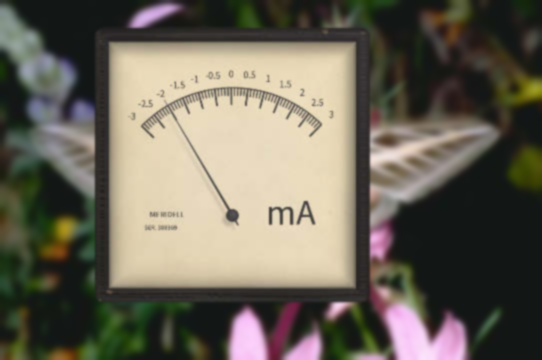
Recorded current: -2 mA
